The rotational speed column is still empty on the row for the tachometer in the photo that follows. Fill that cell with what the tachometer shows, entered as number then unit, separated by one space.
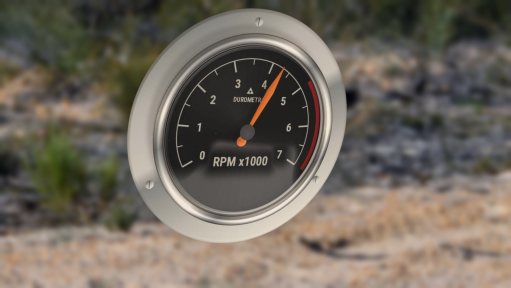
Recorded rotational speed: 4250 rpm
